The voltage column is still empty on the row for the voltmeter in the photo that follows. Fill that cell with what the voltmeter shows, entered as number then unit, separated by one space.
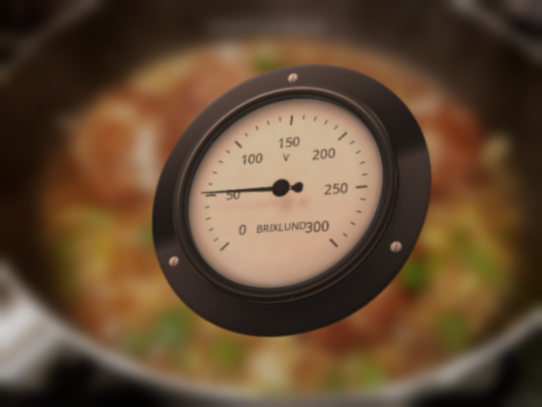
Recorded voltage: 50 V
